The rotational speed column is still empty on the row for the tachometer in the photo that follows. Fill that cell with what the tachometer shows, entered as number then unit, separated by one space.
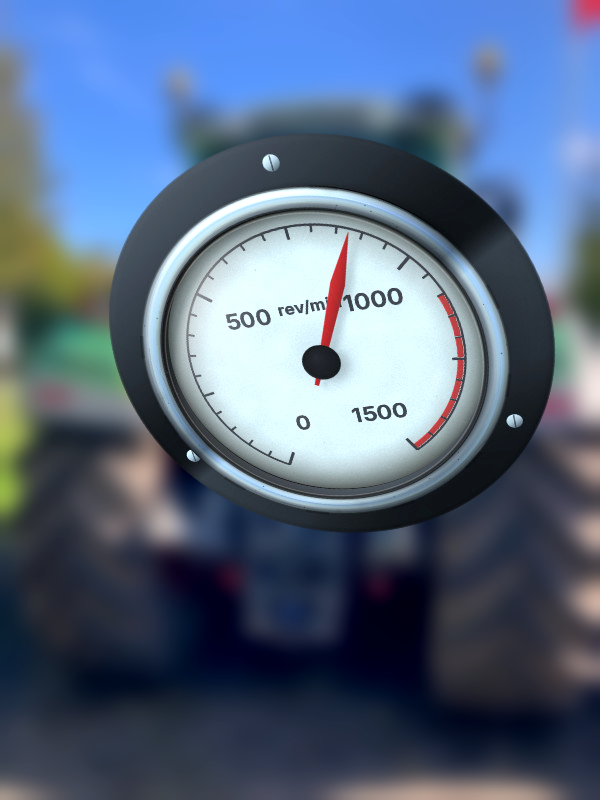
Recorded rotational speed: 875 rpm
